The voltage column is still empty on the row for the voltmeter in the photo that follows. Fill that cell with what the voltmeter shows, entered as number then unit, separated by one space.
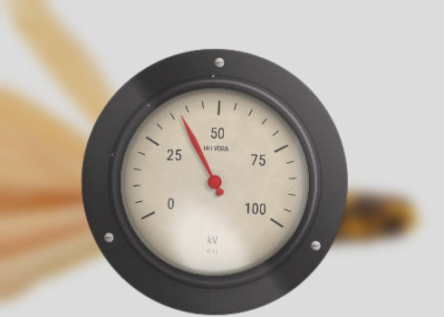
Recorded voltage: 37.5 kV
